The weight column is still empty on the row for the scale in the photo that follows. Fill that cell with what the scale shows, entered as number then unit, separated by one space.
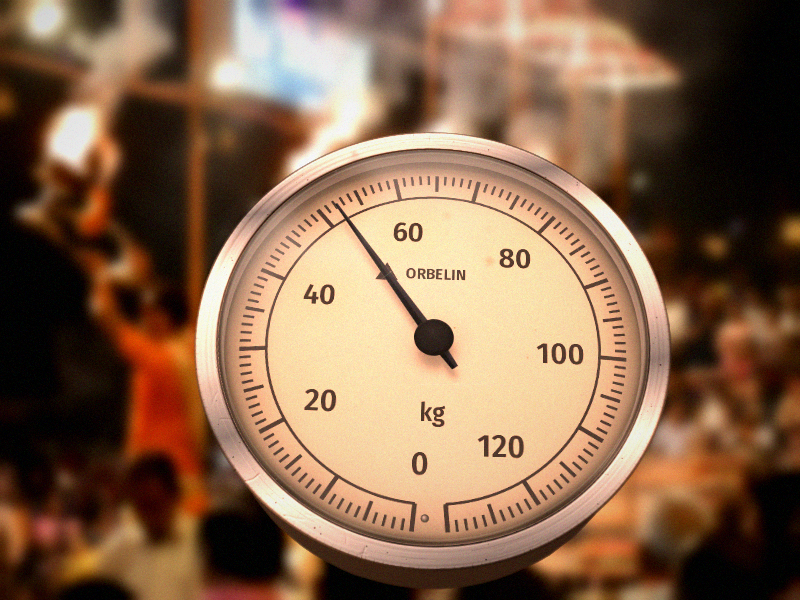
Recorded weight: 52 kg
